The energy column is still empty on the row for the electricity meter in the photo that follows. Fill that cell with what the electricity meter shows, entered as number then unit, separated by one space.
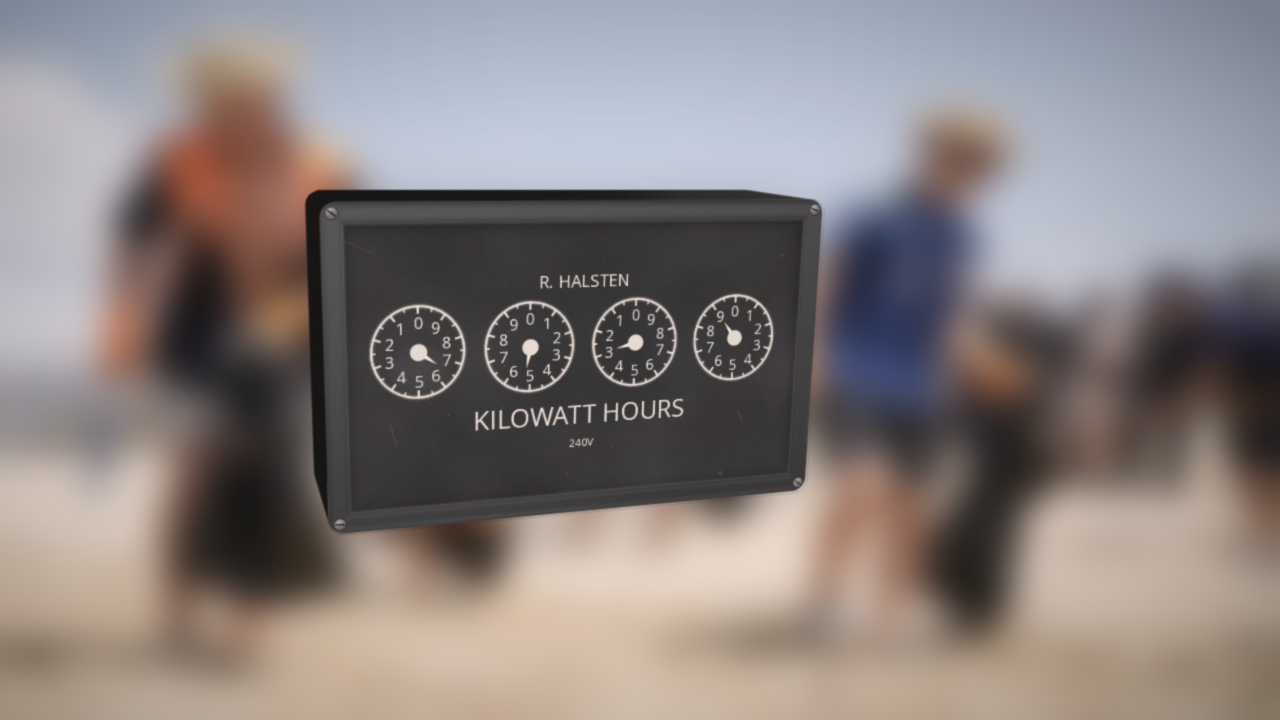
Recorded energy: 6529 kWh
